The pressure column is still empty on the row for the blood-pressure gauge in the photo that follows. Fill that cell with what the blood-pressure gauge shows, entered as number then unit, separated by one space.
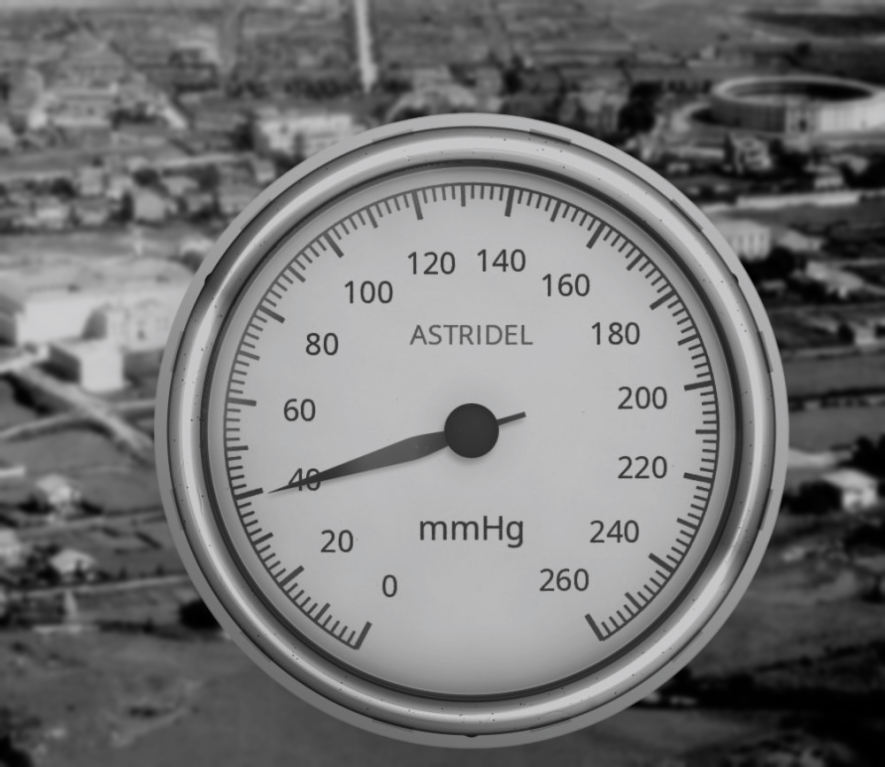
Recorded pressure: 39 mmHg
